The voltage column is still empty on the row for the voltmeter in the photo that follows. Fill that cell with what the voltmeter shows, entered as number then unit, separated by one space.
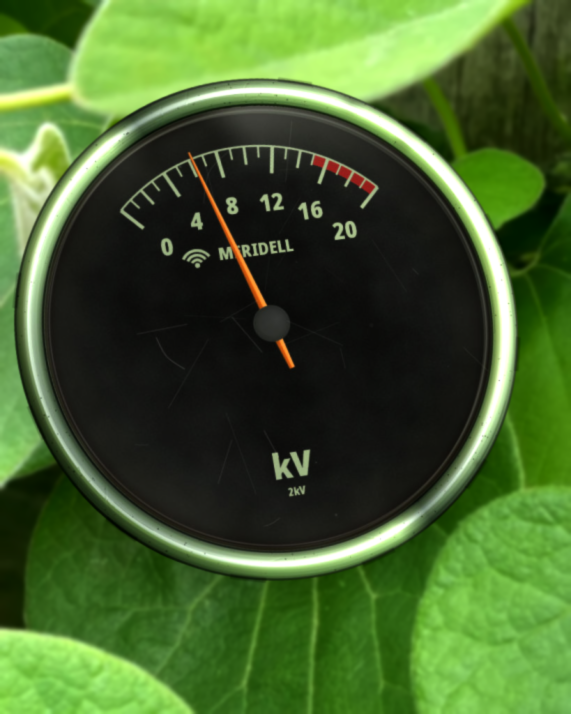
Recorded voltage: 6 kV
